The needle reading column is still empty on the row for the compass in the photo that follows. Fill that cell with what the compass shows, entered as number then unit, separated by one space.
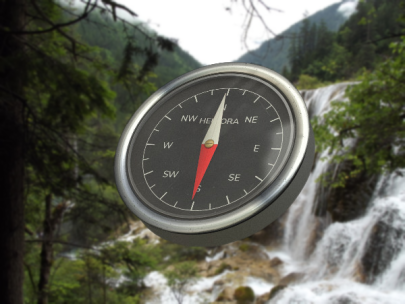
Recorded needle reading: 180 °
